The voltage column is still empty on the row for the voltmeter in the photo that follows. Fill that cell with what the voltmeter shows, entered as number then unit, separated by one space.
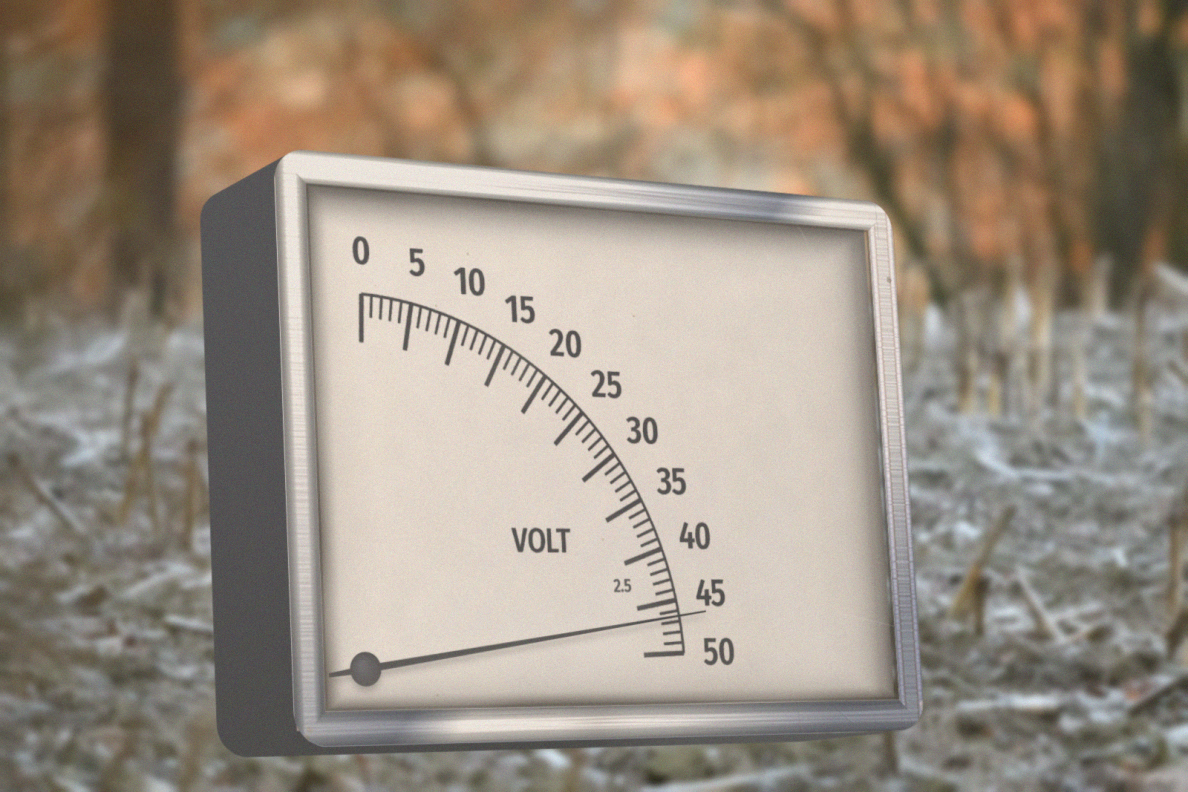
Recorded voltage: 46.5 V
